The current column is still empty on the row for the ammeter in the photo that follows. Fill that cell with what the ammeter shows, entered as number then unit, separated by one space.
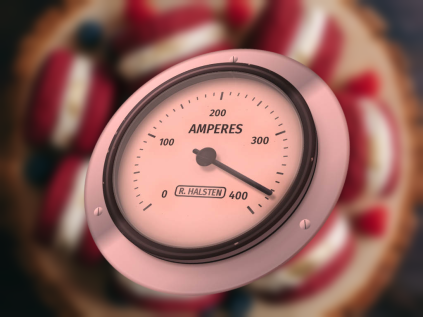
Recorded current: 375 A
